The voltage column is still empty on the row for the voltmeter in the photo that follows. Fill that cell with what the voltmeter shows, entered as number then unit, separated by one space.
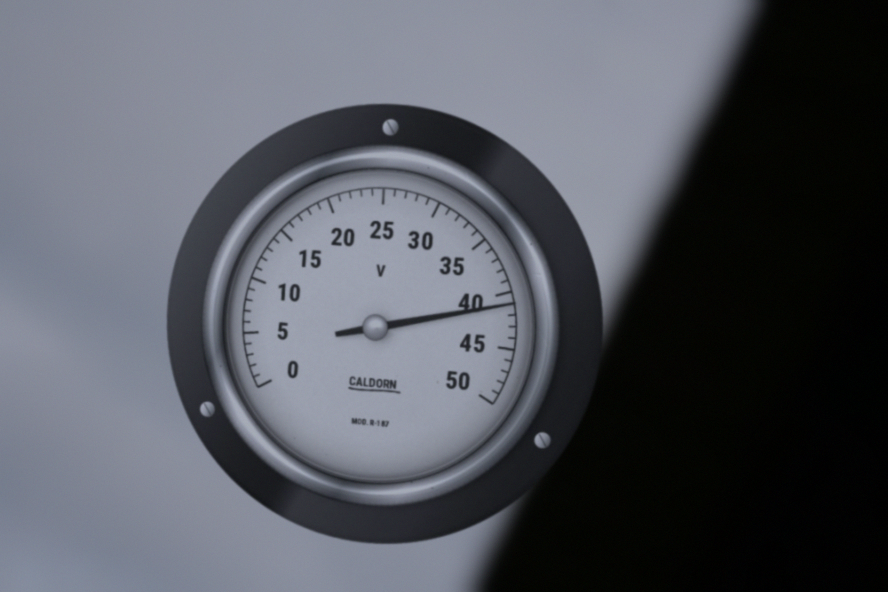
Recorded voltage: 41 V
